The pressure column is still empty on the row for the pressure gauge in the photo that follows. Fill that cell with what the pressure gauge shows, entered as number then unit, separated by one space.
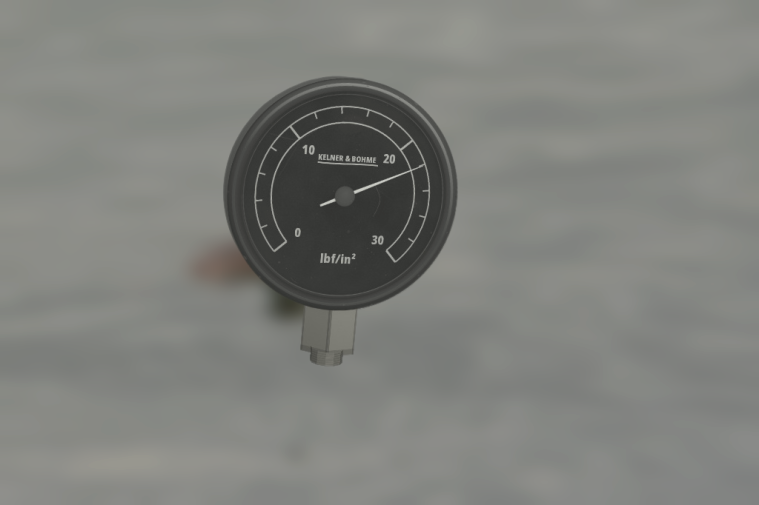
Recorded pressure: 22 psi
